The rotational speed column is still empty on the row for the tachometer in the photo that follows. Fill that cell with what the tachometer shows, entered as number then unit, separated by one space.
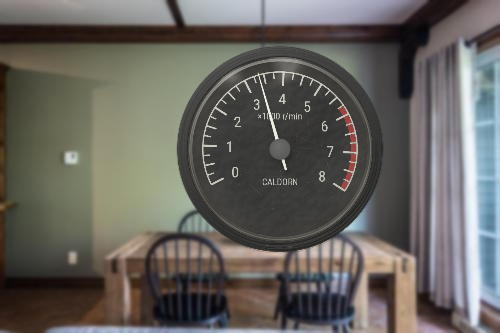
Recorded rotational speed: 3375 rpm
